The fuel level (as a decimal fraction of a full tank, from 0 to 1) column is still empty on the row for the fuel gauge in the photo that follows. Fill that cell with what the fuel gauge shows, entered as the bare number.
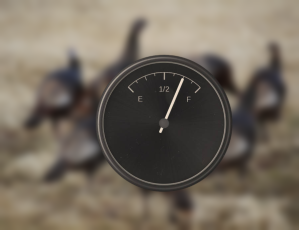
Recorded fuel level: 0.75
